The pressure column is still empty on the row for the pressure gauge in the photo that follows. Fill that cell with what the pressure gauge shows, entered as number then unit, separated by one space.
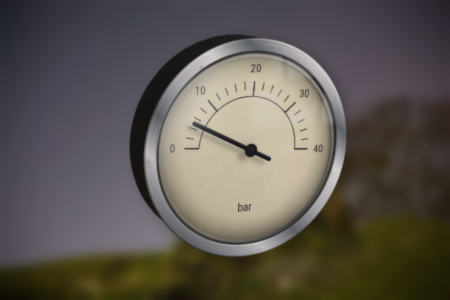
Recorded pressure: 5 bar
